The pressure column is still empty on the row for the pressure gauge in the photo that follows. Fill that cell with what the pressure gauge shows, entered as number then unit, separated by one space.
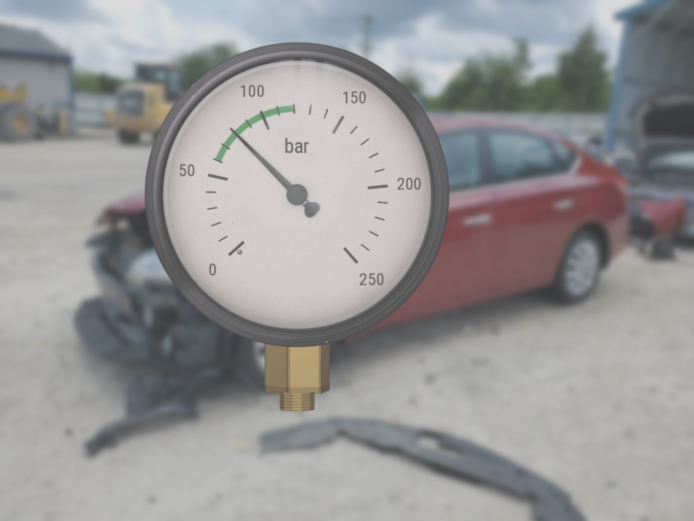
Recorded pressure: 80 bar
